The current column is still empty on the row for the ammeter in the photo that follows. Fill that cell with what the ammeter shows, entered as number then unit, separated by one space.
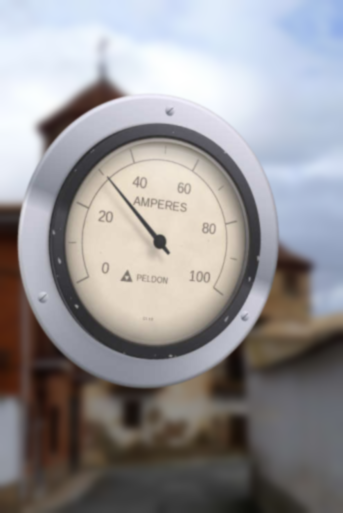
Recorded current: 30 A
